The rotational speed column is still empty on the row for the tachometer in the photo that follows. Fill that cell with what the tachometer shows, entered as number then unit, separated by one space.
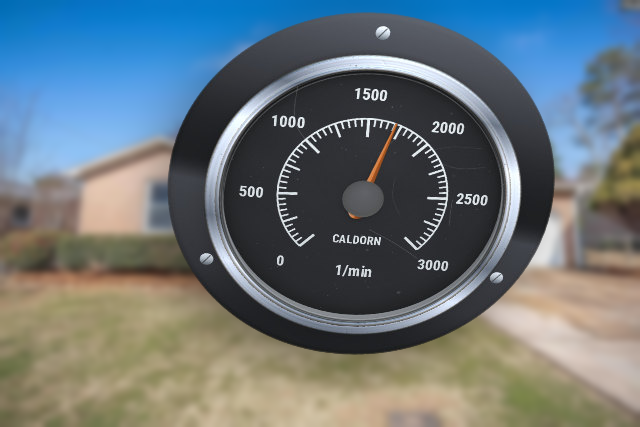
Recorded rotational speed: 1700 rpm
